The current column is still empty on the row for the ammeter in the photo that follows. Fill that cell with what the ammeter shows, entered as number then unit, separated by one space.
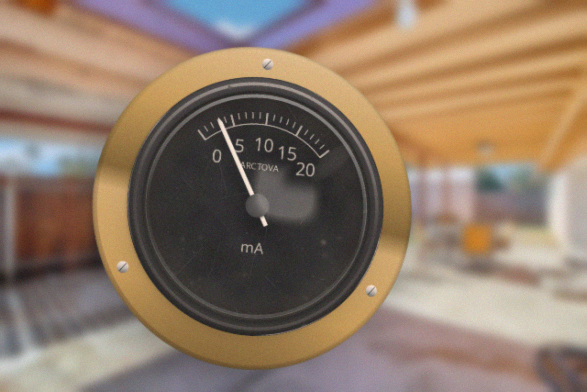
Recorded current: 3 mA
